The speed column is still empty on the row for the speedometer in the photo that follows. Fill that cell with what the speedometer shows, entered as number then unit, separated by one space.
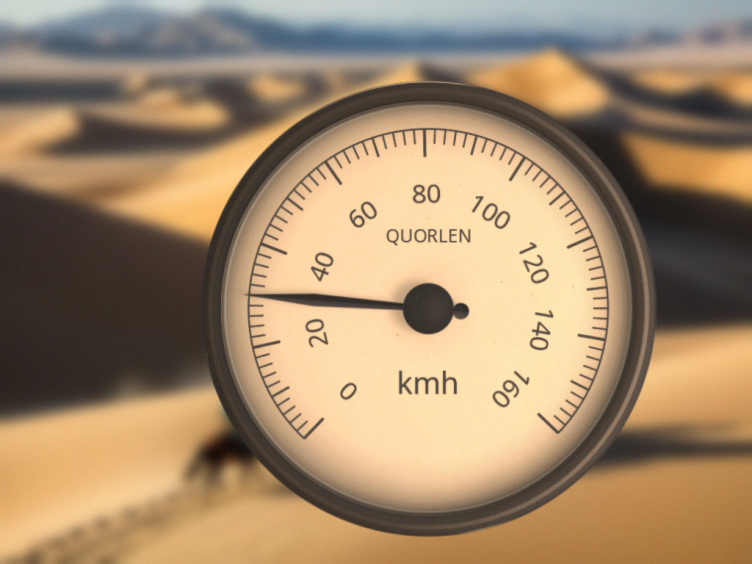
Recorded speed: 30 km/h
